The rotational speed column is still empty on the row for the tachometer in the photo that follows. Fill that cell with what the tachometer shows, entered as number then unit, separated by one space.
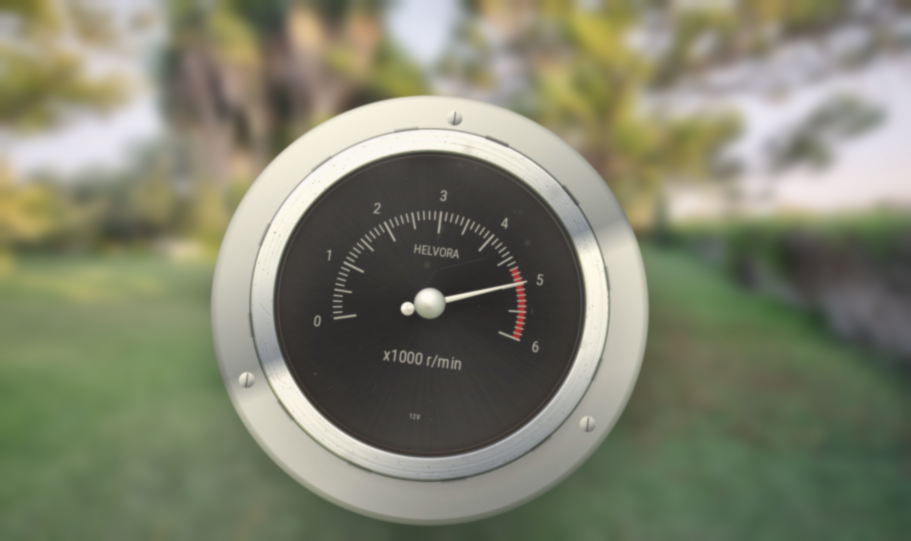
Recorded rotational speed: 5000 rpm
